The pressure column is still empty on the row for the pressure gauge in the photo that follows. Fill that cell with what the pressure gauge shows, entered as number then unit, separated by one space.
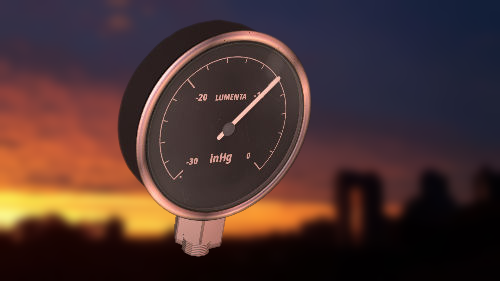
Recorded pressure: -10 inHg
